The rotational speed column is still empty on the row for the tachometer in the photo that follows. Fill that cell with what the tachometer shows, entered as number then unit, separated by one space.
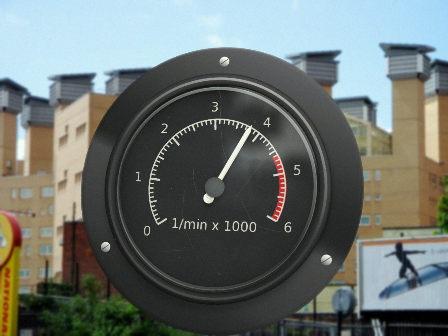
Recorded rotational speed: 3800 rpm
